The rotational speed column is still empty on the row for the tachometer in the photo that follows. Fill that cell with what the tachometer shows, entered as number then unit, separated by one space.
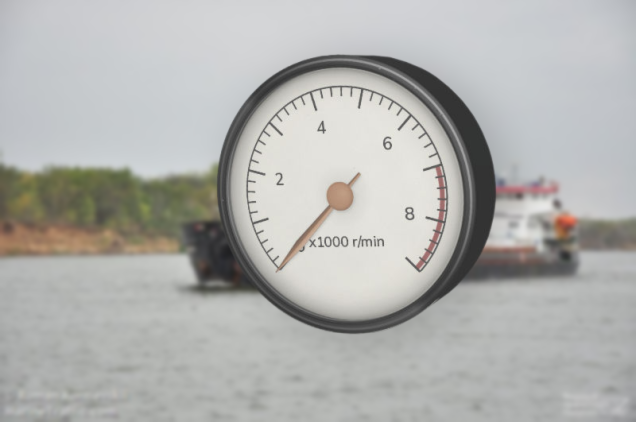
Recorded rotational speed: 0 rpm
